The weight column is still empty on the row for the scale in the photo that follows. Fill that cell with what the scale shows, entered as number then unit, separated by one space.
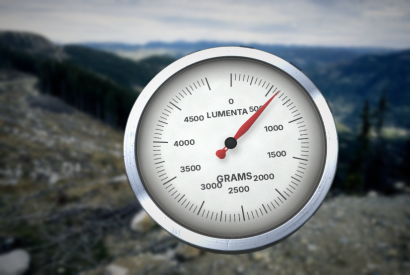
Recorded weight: 600 g
